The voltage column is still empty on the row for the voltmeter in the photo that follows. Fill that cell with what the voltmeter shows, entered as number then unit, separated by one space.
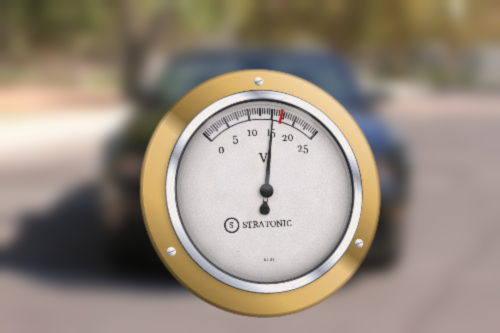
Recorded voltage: 15 V
